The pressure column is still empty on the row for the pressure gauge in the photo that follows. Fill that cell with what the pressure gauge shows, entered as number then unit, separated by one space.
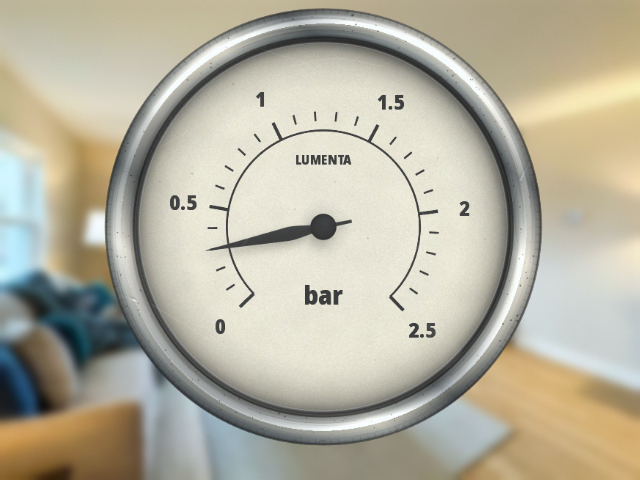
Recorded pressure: 0.3 bar
